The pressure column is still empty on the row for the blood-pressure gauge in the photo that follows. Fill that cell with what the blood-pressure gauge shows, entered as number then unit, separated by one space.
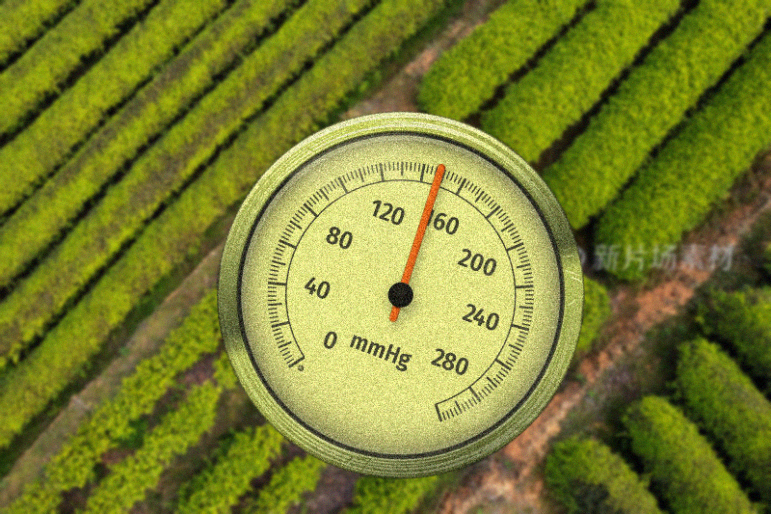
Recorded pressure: 148 mmHg
